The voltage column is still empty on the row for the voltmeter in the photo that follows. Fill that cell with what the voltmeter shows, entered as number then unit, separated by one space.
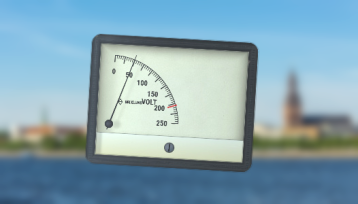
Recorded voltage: 50 V
